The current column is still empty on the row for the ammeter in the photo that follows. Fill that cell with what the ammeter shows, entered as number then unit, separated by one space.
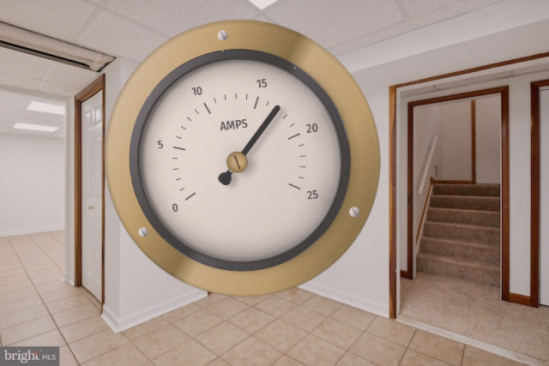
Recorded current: 17 A
